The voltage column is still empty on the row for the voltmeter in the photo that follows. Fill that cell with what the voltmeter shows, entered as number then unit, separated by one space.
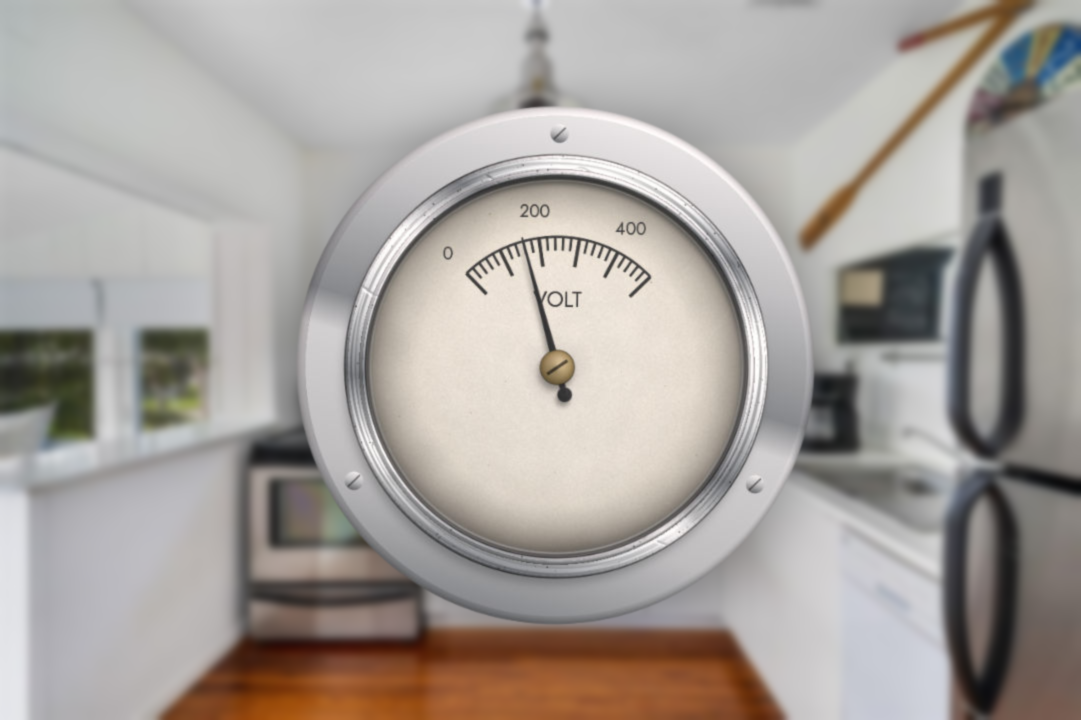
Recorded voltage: 160 V
